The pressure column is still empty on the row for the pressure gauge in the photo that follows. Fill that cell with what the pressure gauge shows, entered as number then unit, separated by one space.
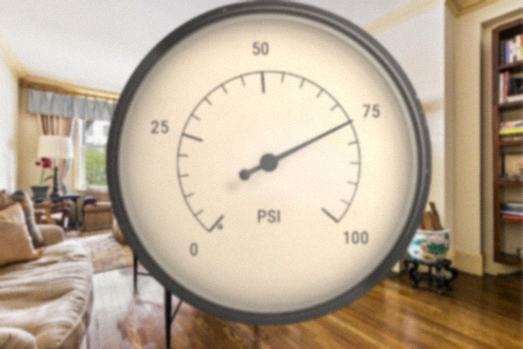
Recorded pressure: 75 psi
